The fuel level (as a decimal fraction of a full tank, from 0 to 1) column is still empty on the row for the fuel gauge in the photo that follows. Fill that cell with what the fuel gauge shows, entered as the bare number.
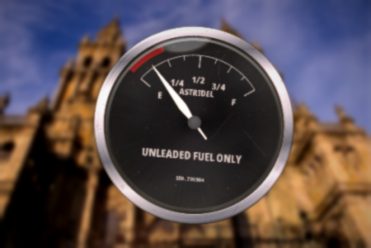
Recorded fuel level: 0.125
